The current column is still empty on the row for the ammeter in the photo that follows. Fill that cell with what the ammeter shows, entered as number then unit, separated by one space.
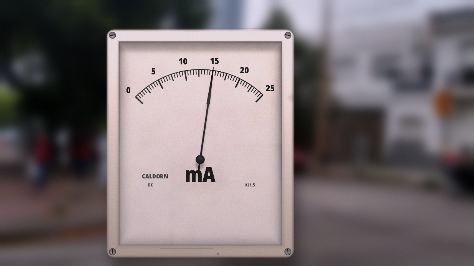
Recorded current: 15 mA
